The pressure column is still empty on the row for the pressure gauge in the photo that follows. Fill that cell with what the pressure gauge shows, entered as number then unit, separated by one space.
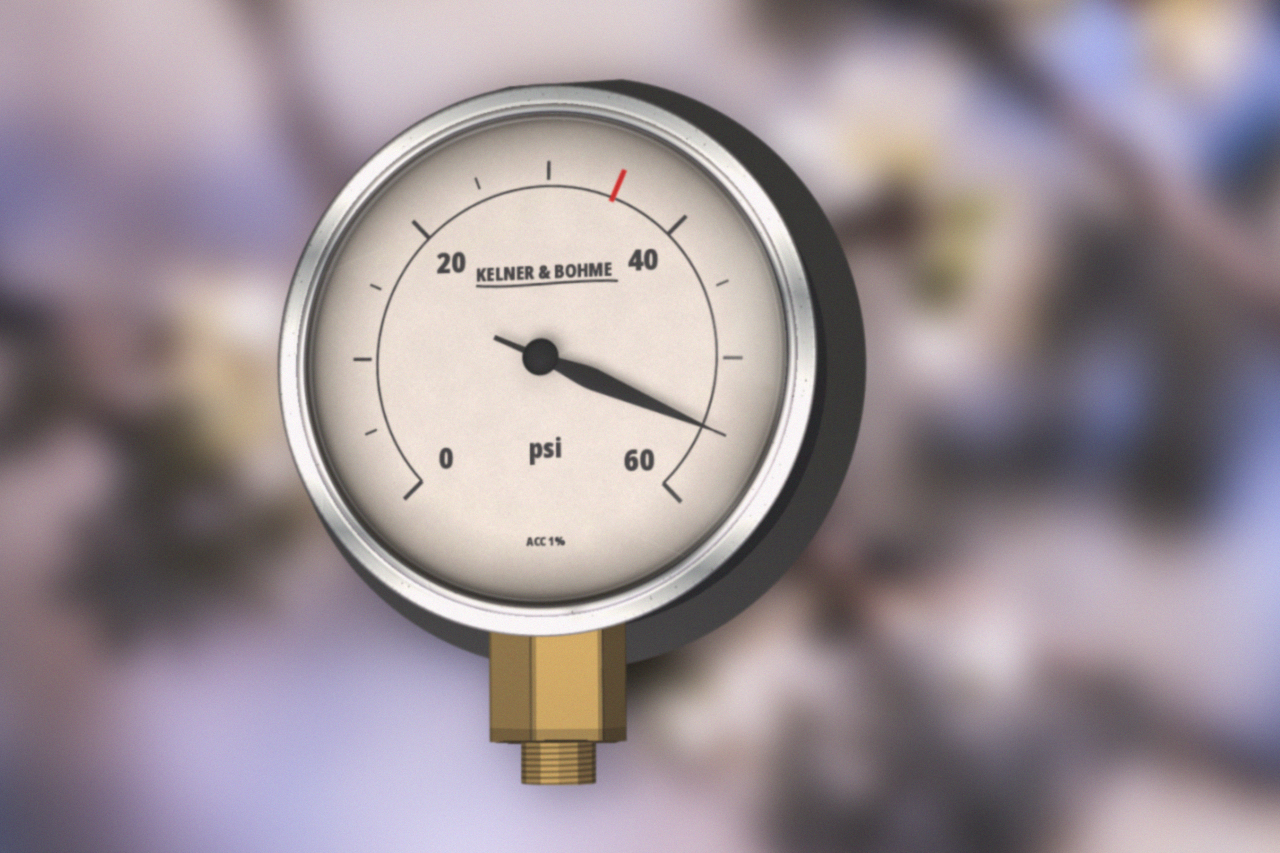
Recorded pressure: 55 psi
